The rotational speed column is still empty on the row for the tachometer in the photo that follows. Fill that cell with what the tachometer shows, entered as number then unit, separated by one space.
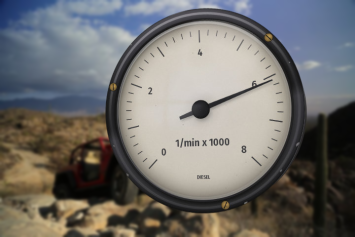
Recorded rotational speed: 6100 rpm
